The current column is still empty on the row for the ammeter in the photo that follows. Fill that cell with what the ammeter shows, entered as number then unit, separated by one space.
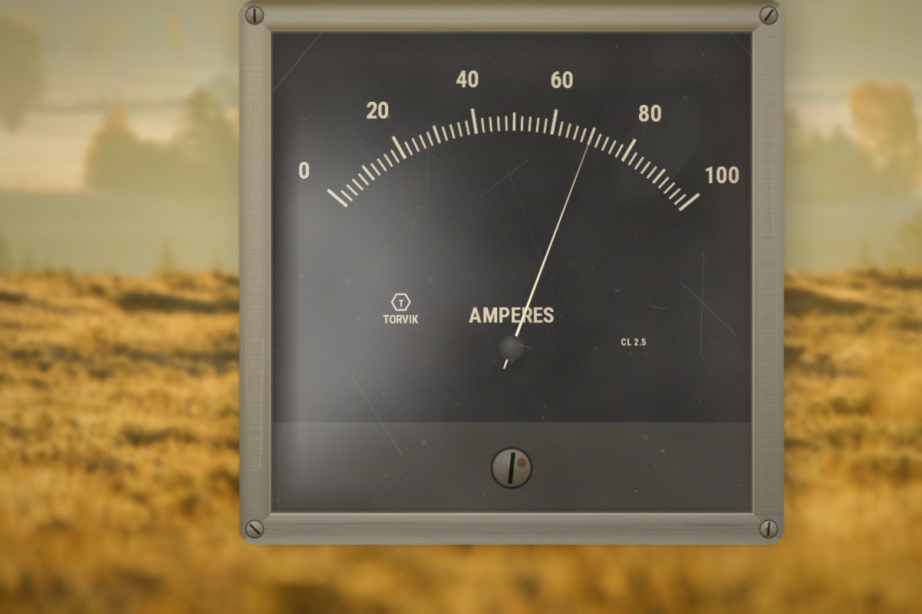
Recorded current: 70 A
